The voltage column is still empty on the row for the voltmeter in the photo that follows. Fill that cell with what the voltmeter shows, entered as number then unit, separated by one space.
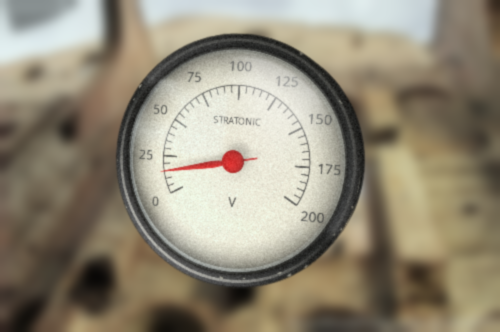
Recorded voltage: 15 V
